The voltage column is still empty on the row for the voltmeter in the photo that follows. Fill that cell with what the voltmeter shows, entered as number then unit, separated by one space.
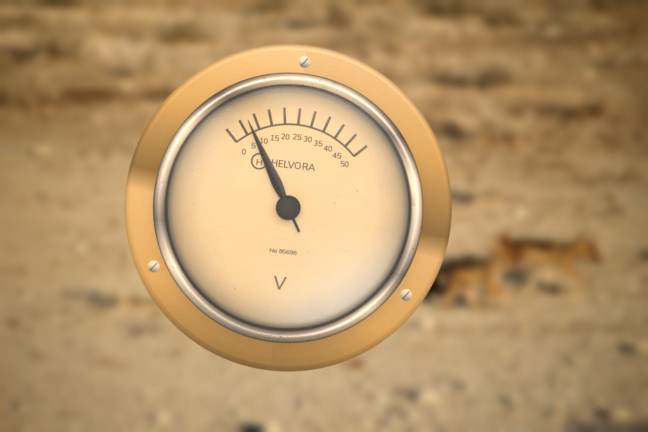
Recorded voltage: 7.5 V
